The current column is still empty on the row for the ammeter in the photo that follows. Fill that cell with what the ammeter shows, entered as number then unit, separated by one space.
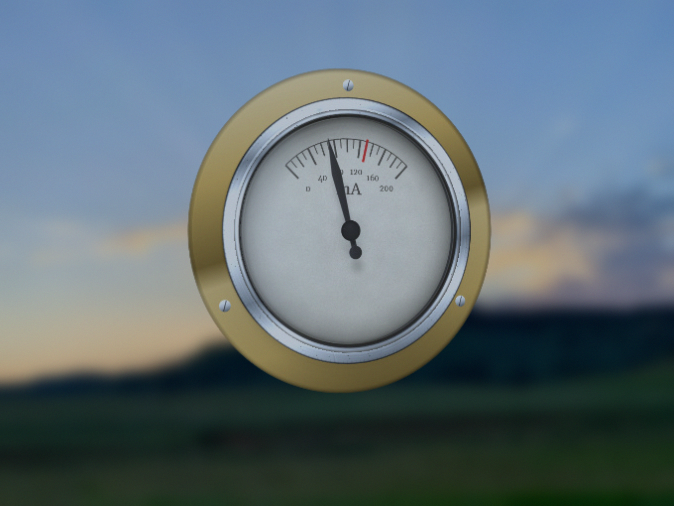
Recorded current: 70 mA
